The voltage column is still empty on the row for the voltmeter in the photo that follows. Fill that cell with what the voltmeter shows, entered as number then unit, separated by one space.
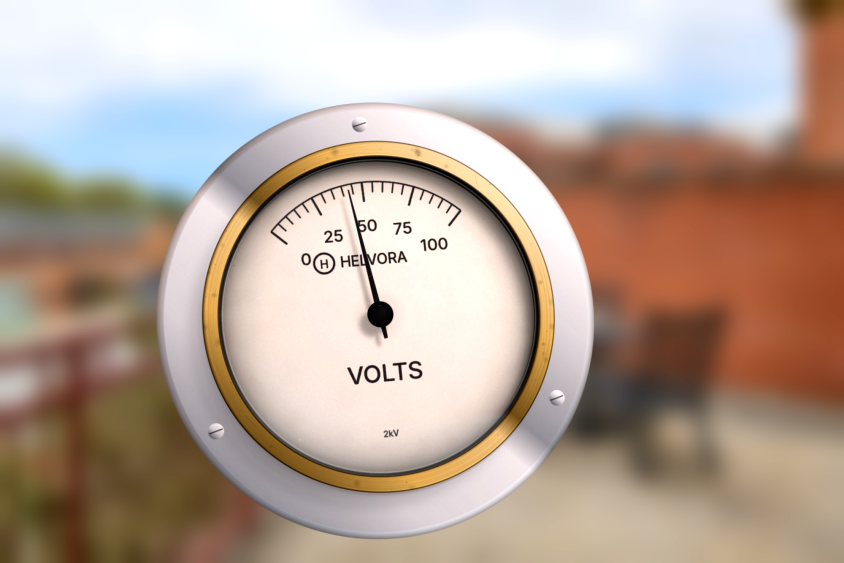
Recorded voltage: 42.5 V
